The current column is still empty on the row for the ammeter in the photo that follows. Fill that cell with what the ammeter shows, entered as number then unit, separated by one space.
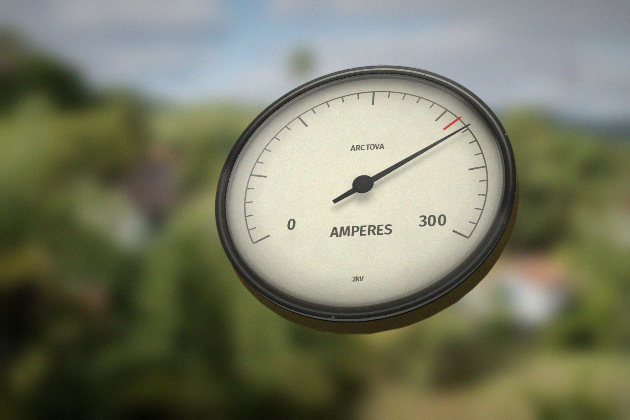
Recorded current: 220 A
